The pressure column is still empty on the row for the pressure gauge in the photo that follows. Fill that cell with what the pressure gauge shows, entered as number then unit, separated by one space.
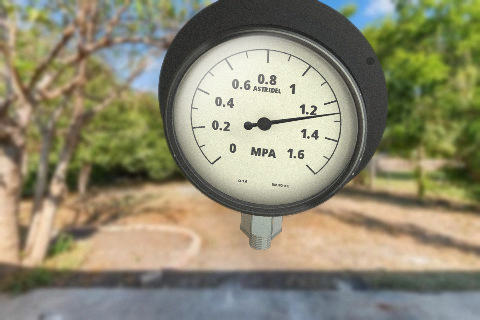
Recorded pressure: 1.25 MPa
